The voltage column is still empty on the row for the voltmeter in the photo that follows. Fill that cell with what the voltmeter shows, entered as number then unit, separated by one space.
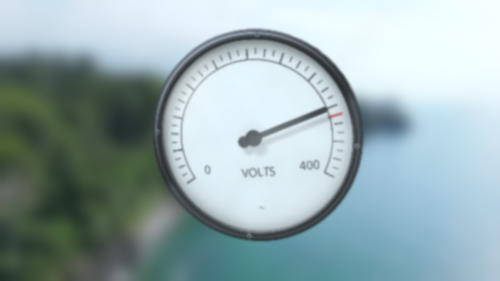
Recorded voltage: 320 V
